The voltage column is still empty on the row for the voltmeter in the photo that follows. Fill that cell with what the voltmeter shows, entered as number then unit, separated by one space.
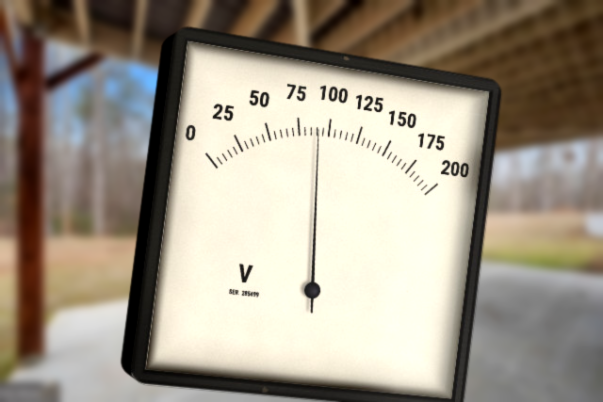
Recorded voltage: 90 V
